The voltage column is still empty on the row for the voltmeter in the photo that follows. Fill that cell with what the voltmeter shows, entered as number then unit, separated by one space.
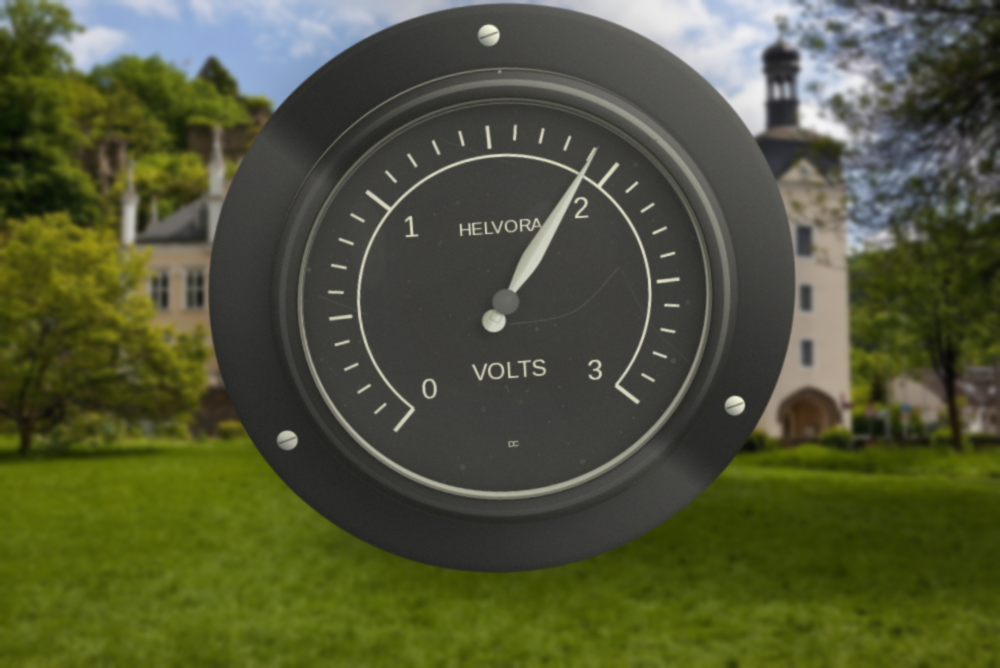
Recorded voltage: 1.9 V
